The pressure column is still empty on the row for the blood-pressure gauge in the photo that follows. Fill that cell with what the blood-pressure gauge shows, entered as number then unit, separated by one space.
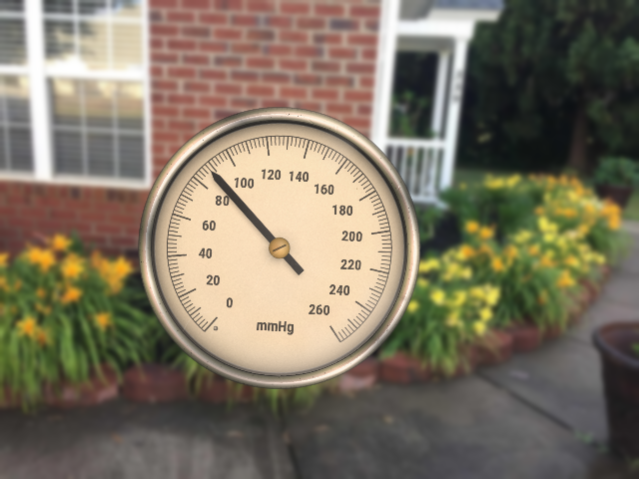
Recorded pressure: 88 mmHg
